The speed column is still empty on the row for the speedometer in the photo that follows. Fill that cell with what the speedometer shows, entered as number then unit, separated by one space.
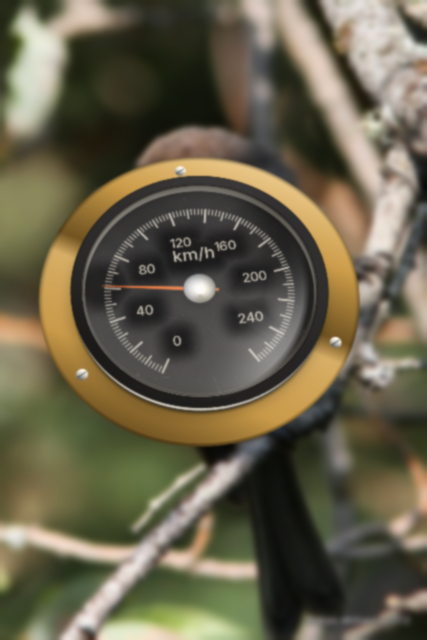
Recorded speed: 60 km/h
